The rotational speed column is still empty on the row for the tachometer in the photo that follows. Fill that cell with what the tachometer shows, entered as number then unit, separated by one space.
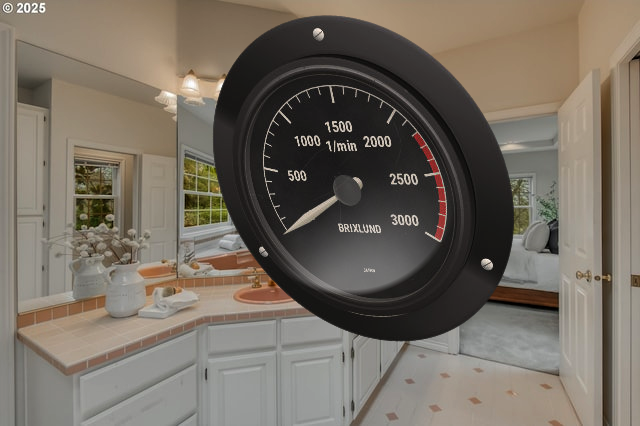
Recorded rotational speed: 0 rpm
